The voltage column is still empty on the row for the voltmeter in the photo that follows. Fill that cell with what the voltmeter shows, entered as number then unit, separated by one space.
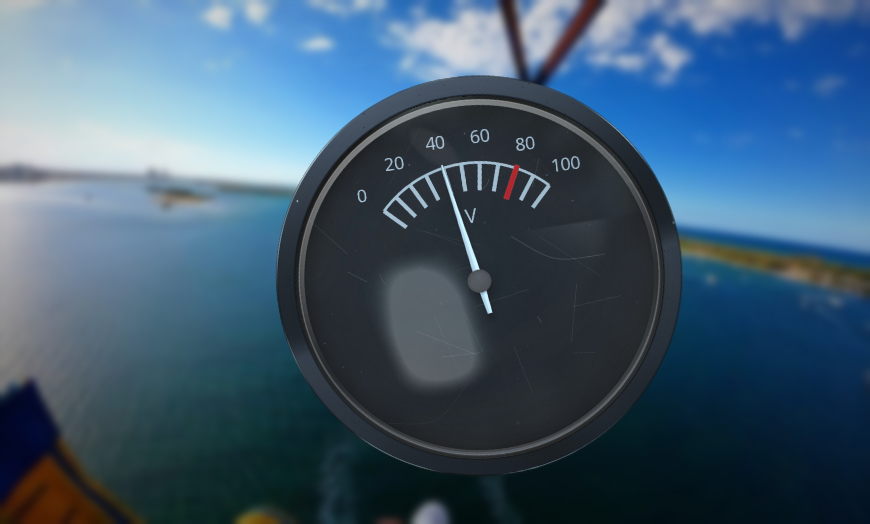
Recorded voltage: 40 V
